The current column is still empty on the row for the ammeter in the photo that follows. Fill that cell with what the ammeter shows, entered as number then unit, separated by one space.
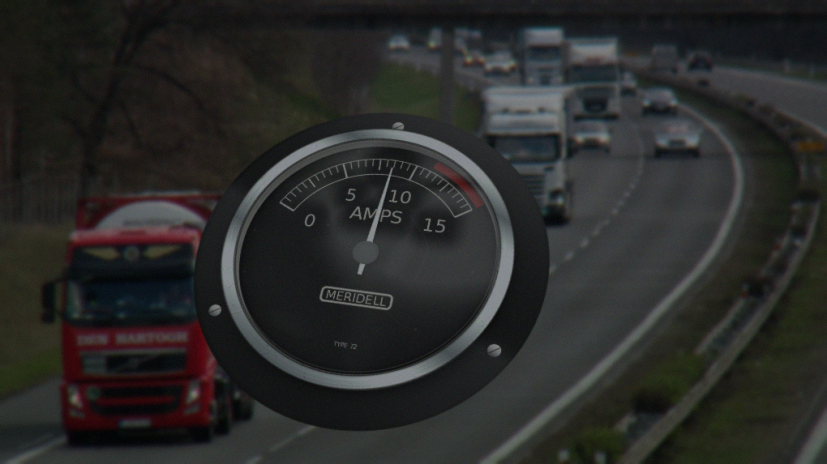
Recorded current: 8.5 A
